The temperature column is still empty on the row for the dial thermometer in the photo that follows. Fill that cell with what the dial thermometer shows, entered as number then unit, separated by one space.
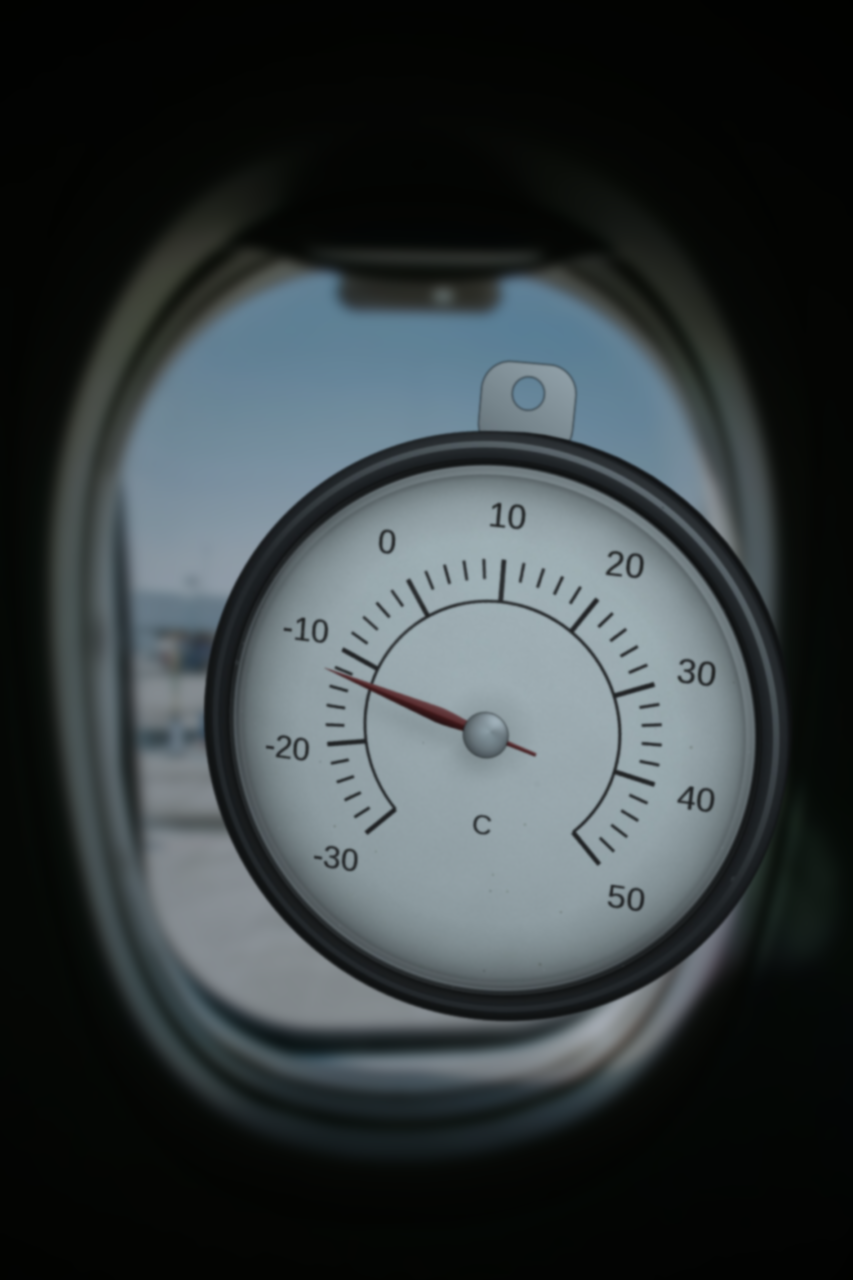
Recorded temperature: -12 °C
